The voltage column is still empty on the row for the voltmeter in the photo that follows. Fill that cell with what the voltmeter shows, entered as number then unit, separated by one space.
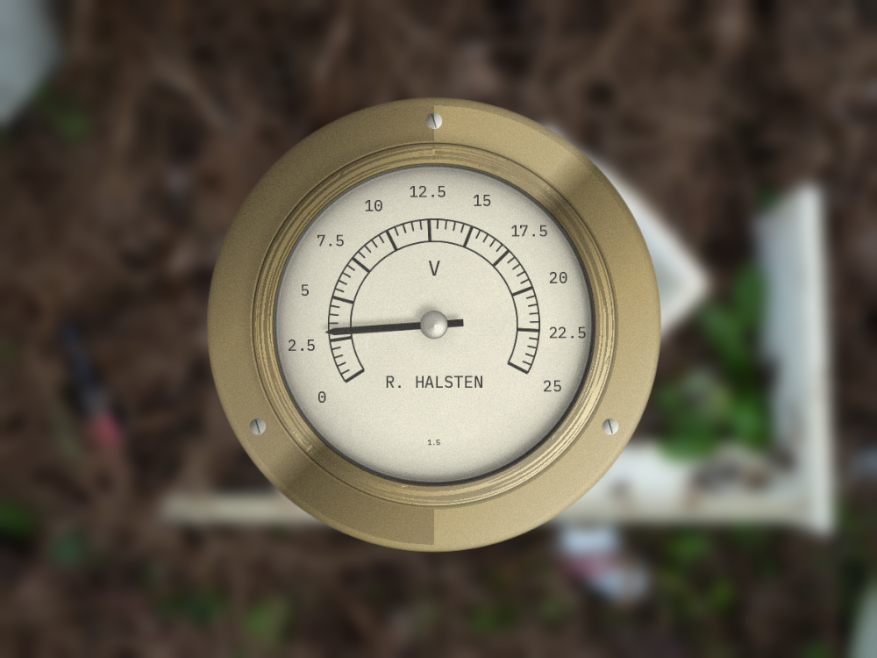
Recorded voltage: 3 V
